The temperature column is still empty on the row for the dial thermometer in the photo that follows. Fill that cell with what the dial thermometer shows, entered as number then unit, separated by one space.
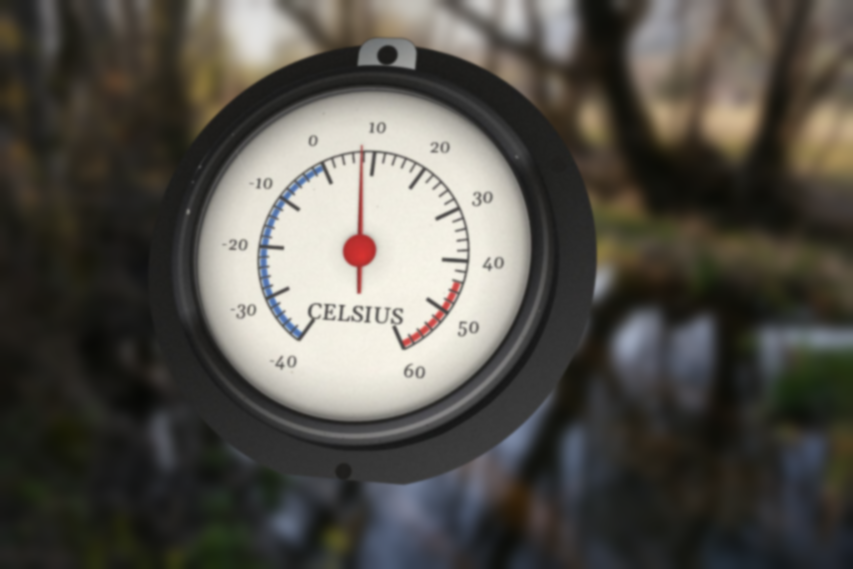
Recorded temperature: 8 °C
